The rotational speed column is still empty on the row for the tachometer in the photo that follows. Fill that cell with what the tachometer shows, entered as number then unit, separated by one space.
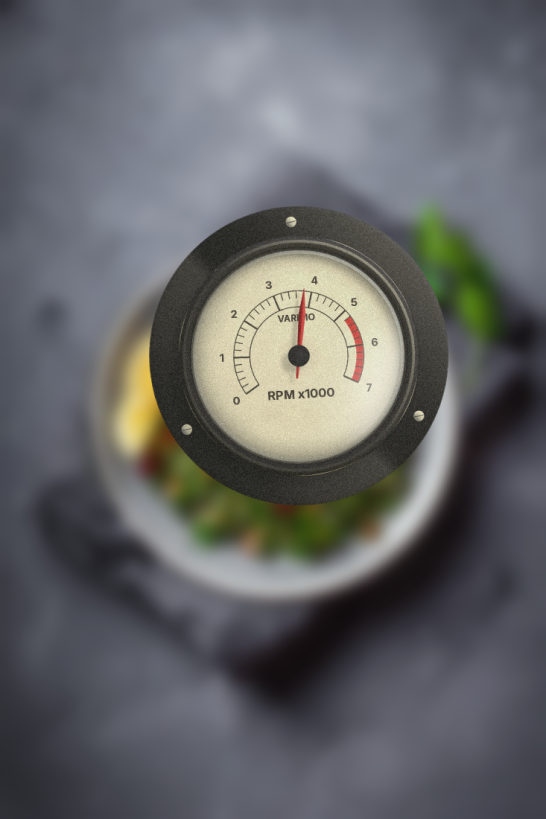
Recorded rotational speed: 3800 rpm
